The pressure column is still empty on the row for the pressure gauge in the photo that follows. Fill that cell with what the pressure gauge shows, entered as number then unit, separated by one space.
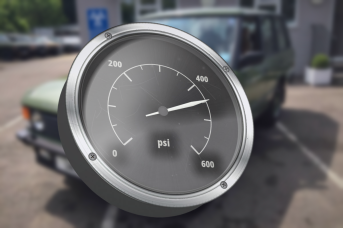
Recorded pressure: 450 psi
